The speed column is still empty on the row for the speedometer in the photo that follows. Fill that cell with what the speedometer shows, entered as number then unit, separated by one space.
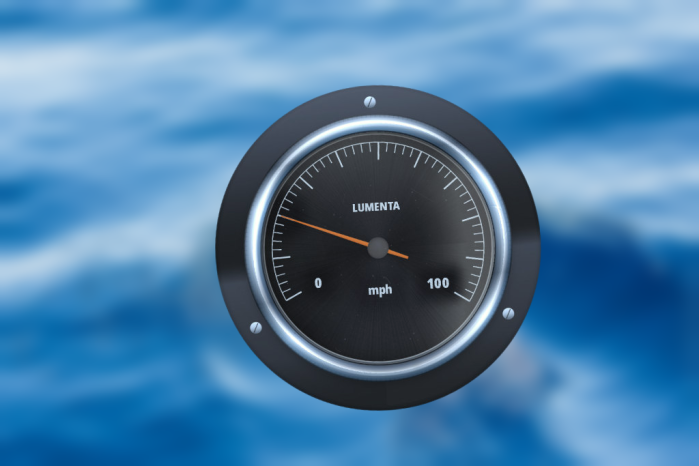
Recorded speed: 20 mph
